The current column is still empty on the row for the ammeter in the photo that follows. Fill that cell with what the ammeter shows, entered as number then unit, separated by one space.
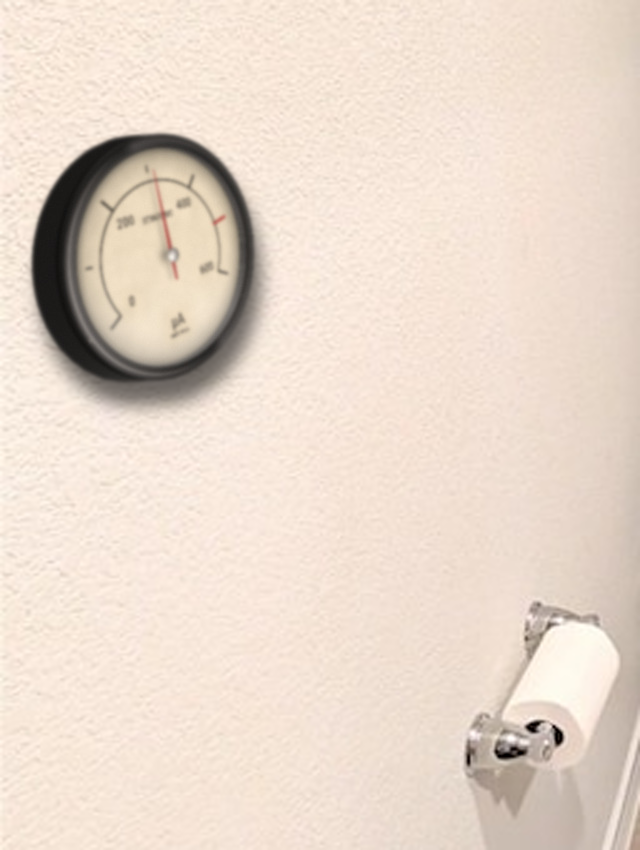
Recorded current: 300 µA
